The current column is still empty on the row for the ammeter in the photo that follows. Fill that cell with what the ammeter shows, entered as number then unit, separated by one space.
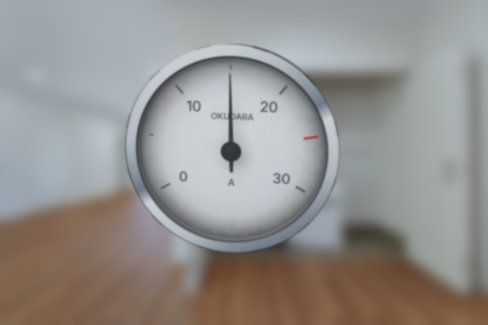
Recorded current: 15 A
